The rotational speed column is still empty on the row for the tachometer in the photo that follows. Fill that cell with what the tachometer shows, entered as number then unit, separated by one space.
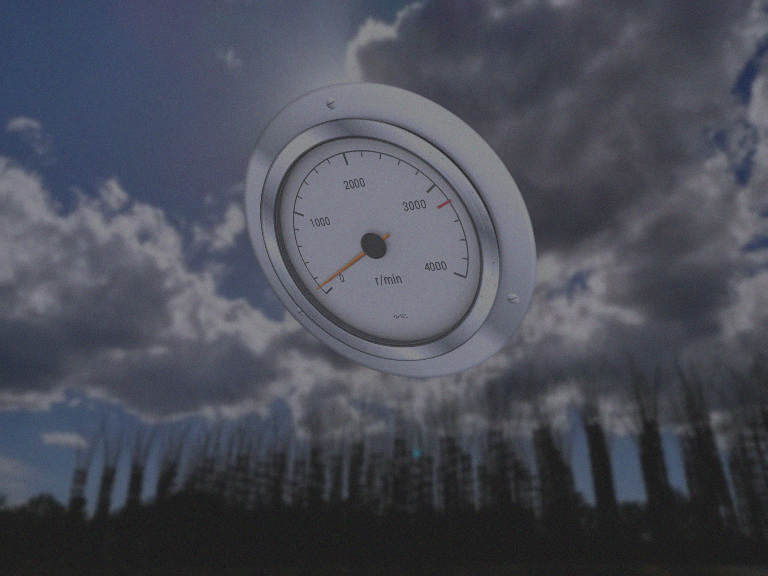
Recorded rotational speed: 100 rpm
